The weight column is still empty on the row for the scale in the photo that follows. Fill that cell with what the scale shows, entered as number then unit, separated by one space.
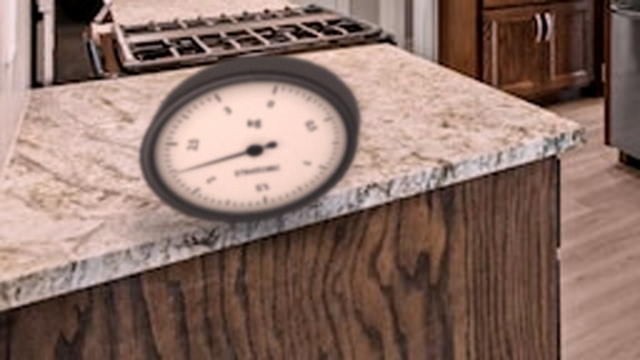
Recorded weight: 2.25 kg
